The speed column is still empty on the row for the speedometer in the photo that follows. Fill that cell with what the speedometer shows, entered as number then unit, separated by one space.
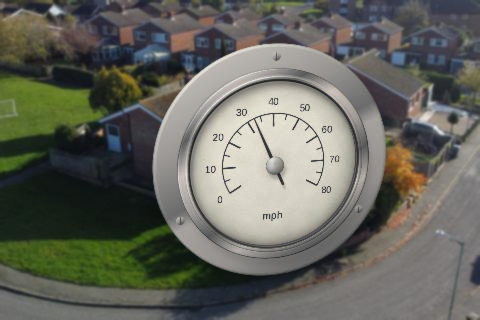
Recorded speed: 32.5 mph
